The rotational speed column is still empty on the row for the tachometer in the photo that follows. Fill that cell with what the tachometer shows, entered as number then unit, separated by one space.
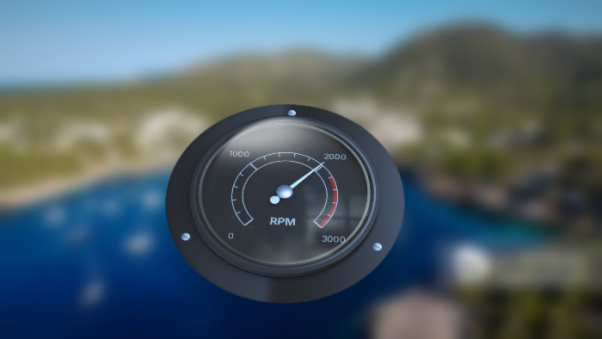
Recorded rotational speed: 2000 rpm
